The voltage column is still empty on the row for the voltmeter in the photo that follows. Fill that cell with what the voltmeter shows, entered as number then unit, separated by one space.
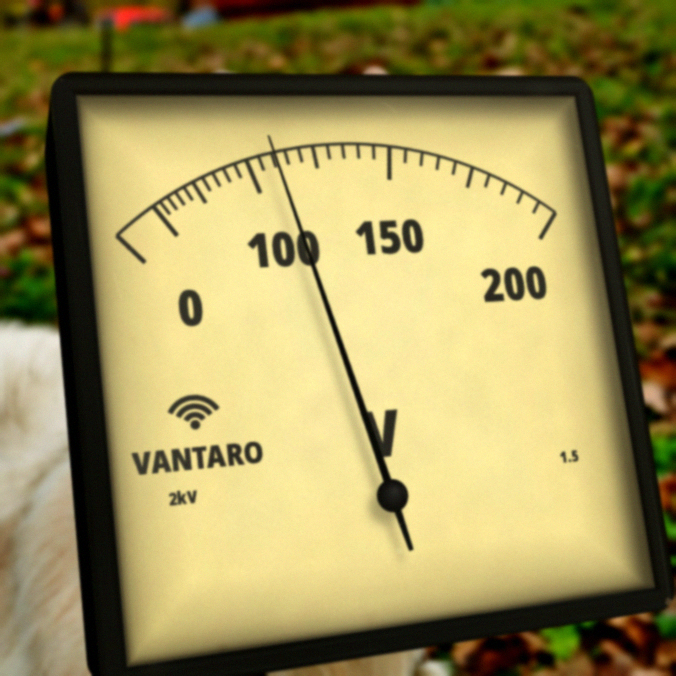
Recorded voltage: 110 V
